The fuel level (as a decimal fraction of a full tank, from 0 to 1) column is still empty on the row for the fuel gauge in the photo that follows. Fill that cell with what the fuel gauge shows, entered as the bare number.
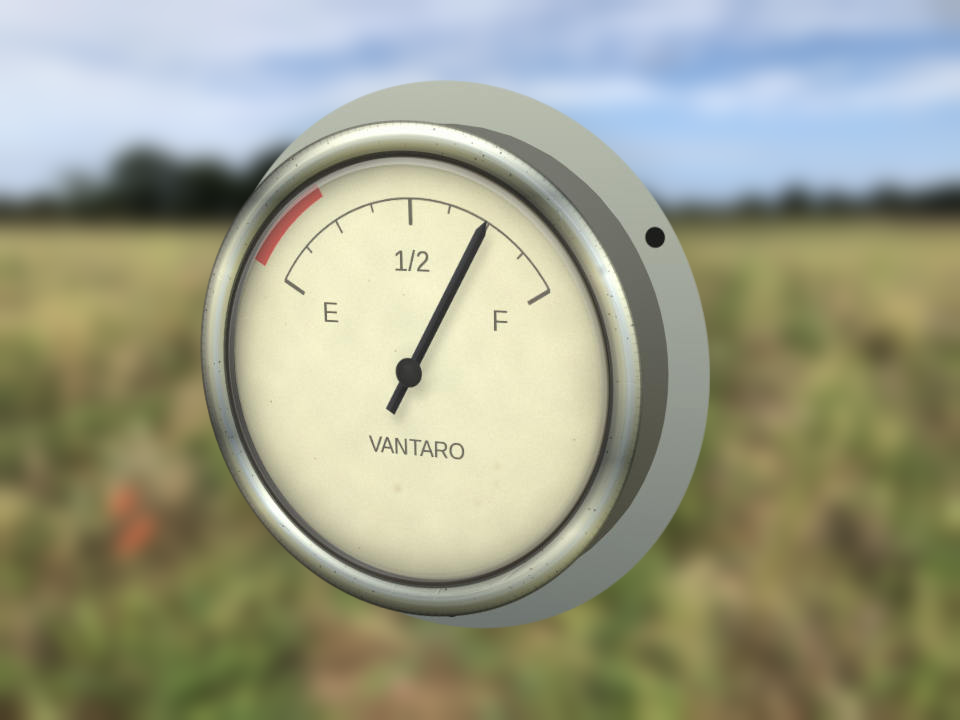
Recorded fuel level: 0.75
